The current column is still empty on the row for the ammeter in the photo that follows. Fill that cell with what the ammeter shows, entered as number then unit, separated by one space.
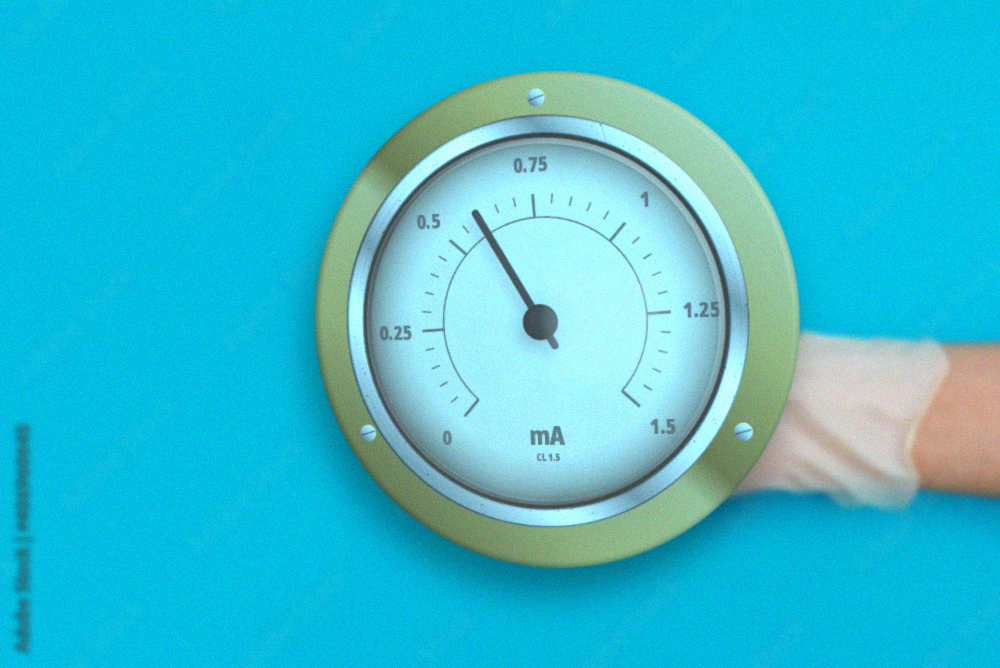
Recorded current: 0.6 mA
